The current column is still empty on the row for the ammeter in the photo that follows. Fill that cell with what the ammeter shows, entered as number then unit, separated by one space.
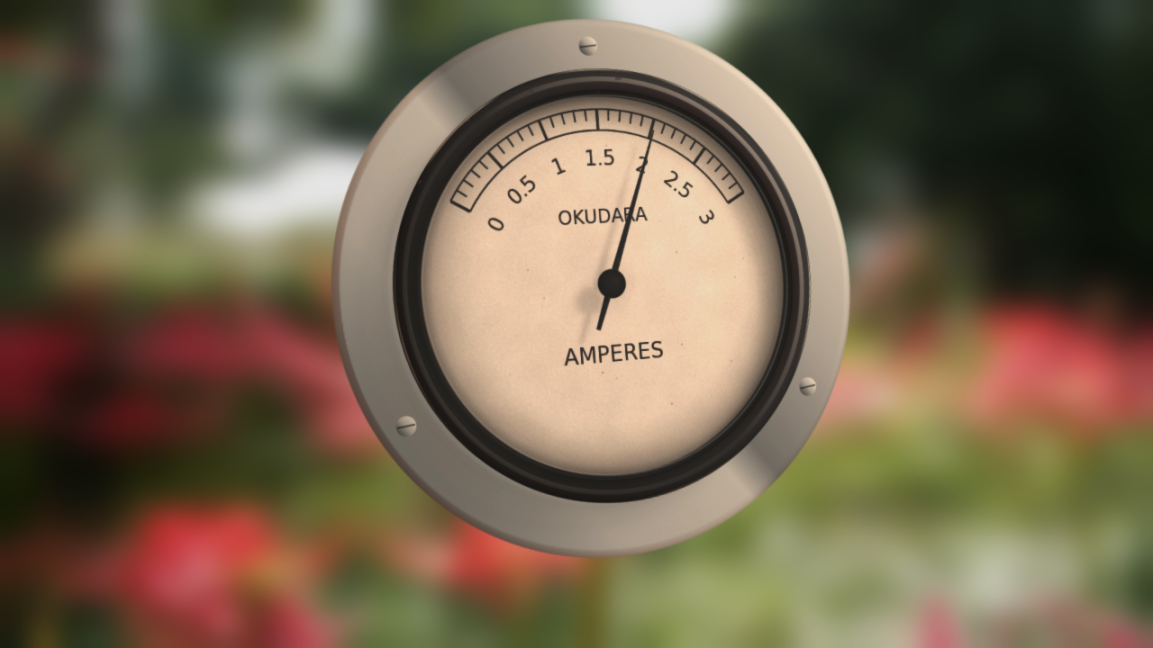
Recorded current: 2 A
